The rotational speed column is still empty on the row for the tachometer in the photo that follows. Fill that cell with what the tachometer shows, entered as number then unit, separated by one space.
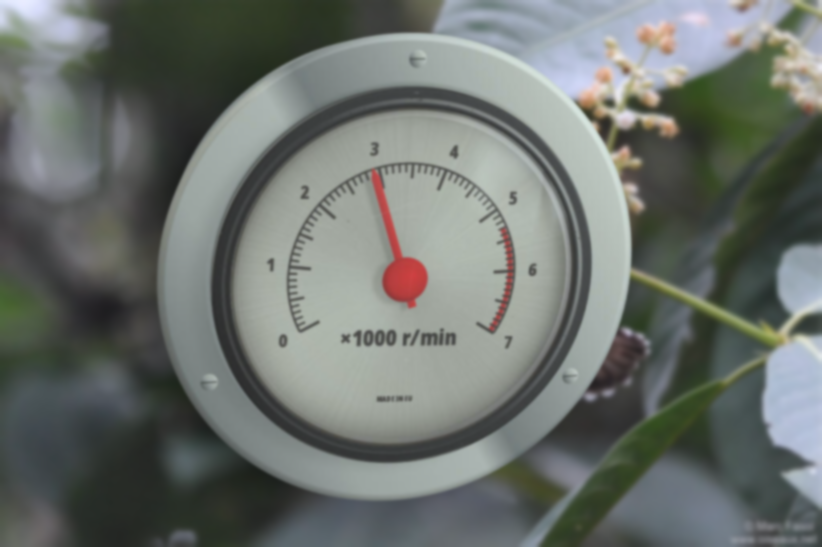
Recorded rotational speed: 2900 rpm
